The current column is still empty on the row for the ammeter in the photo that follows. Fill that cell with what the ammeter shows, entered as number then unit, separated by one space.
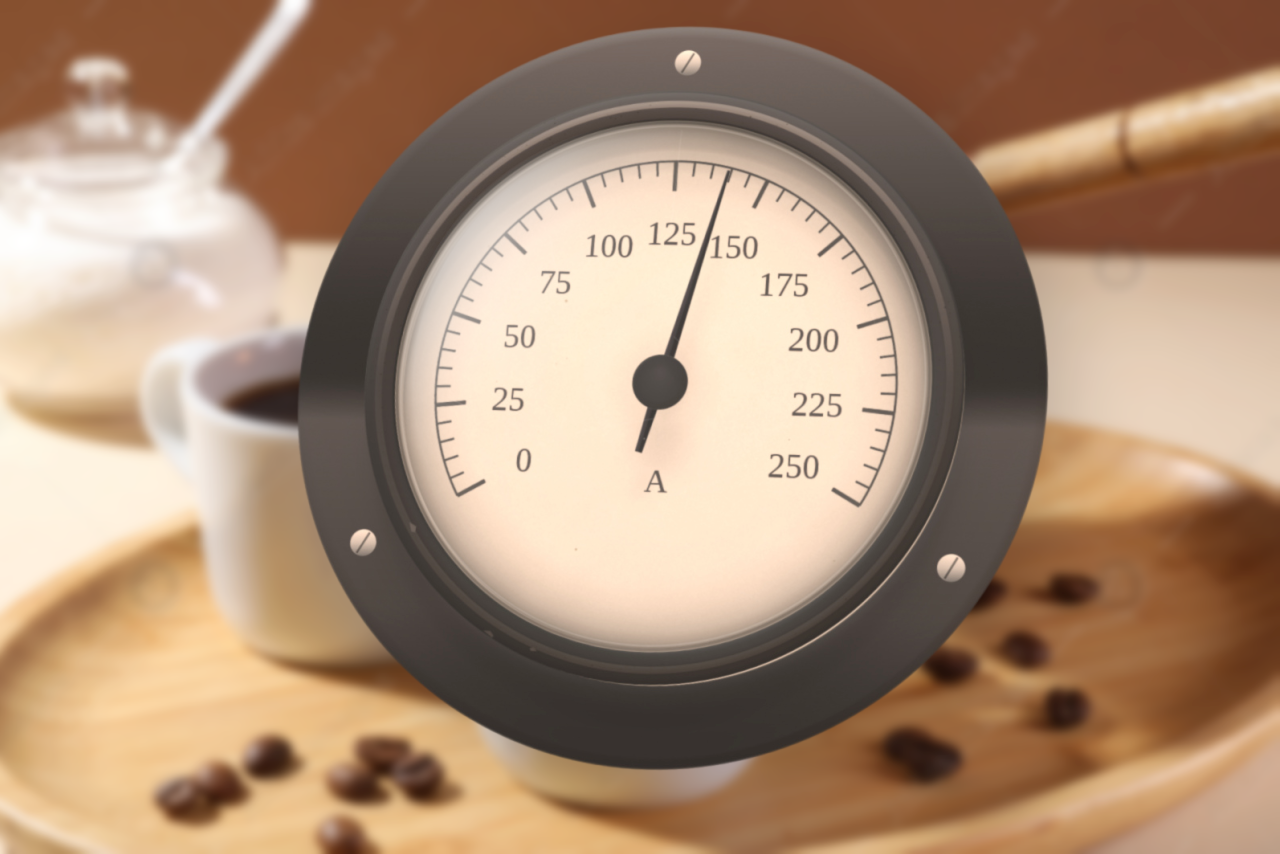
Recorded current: 140 A
